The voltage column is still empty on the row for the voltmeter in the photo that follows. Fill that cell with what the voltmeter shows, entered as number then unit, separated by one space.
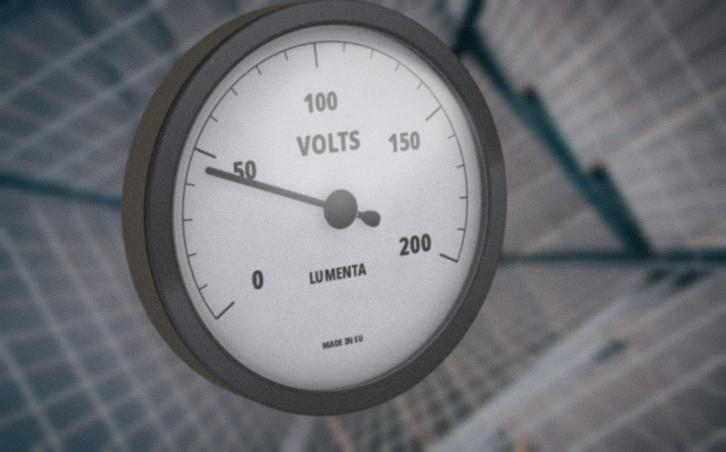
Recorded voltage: 45 V
